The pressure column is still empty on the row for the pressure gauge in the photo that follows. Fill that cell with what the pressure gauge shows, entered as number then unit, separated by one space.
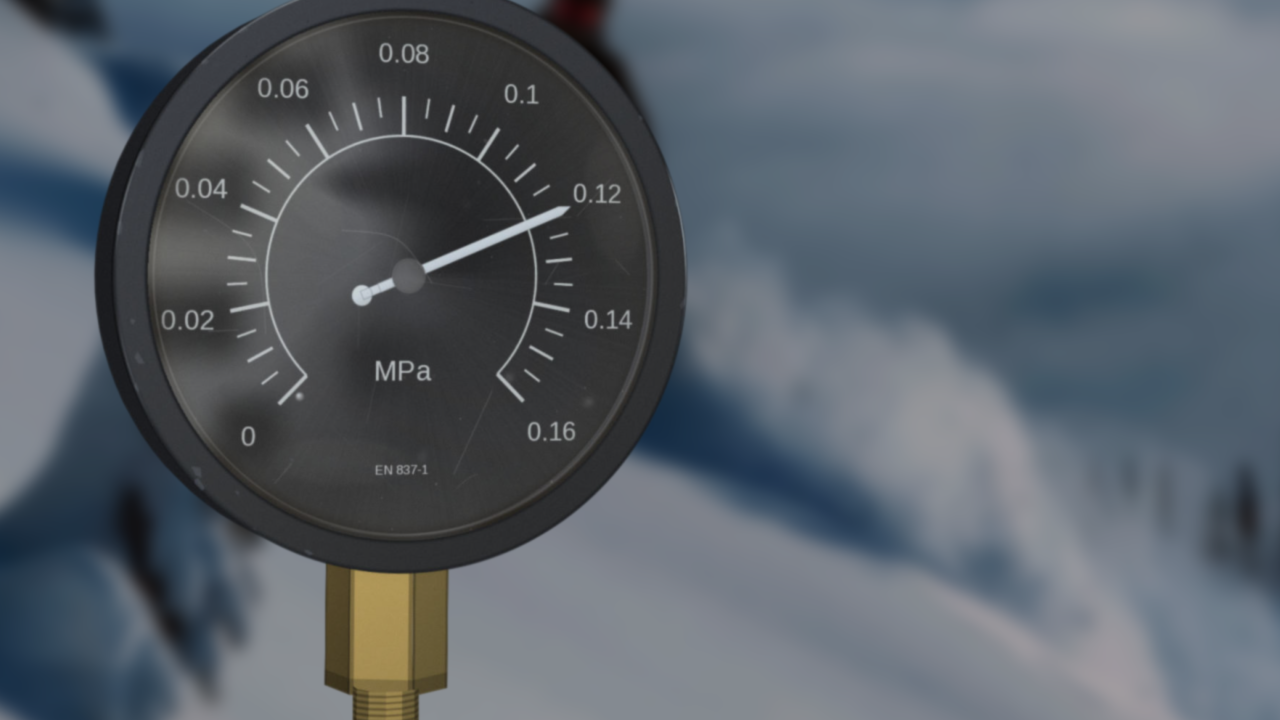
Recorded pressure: 0.12 MPa
